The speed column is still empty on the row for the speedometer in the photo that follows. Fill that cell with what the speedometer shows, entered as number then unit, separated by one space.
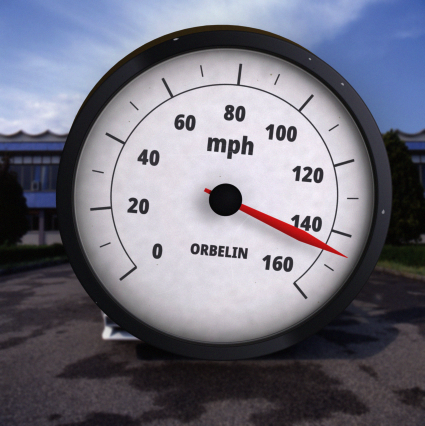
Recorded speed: 145 mph
